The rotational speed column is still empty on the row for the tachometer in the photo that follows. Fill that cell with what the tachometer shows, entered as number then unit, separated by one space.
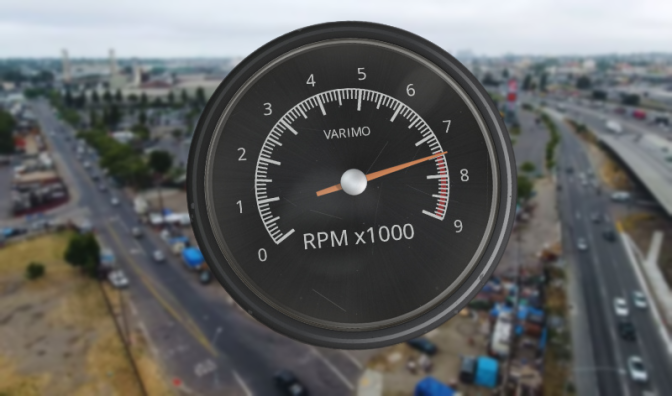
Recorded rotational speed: 7500 rpm
